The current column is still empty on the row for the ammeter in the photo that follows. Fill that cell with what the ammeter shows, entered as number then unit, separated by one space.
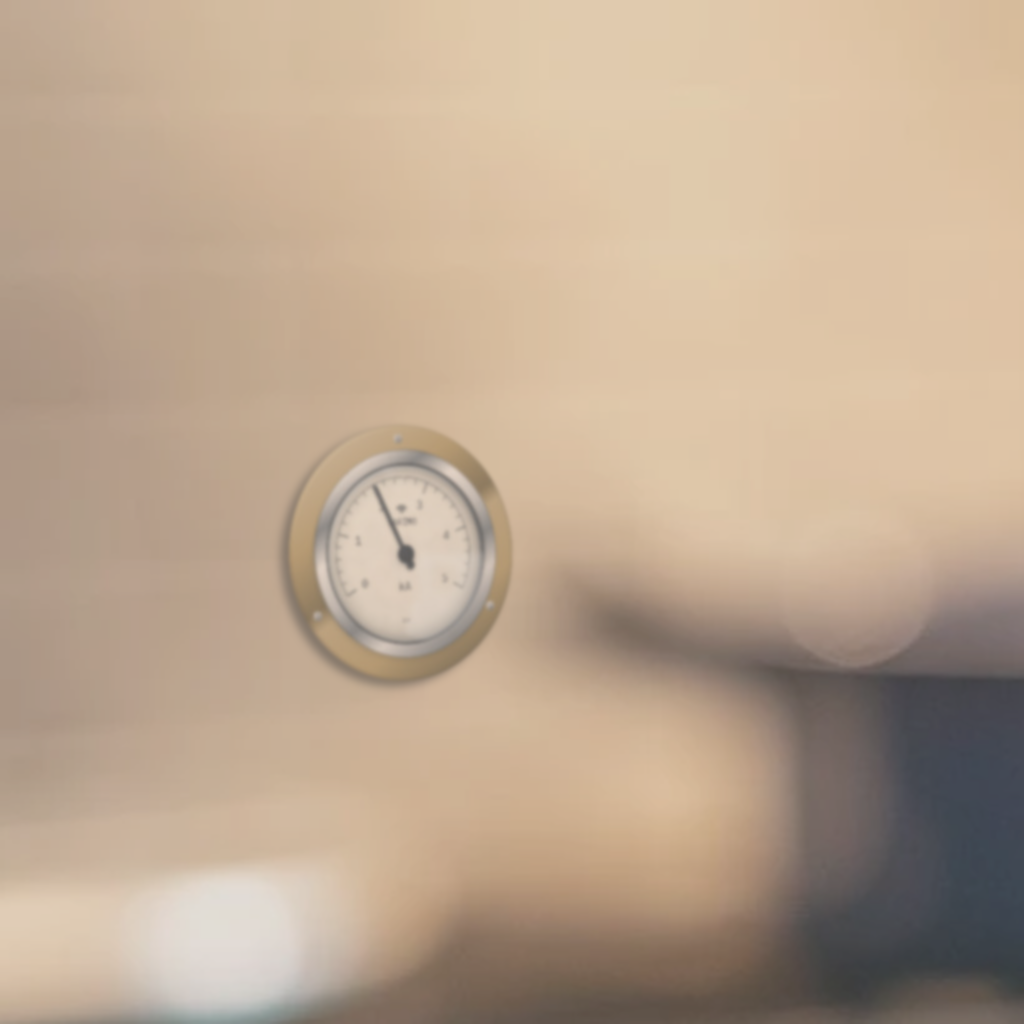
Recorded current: 2 kA
